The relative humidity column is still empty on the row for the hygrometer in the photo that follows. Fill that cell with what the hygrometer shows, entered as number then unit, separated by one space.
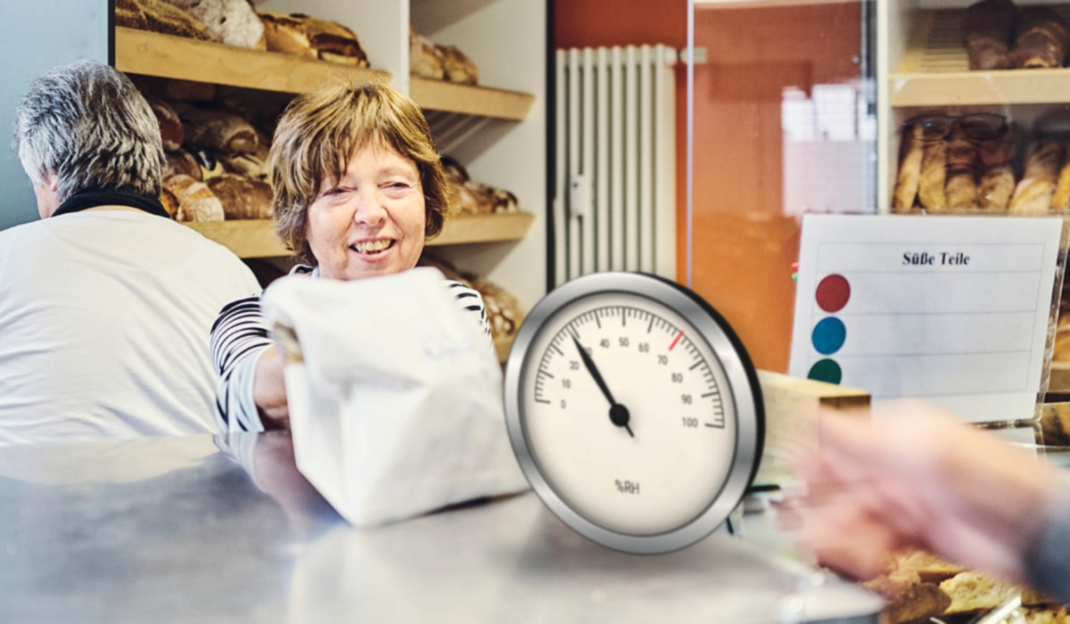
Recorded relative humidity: 30 %
